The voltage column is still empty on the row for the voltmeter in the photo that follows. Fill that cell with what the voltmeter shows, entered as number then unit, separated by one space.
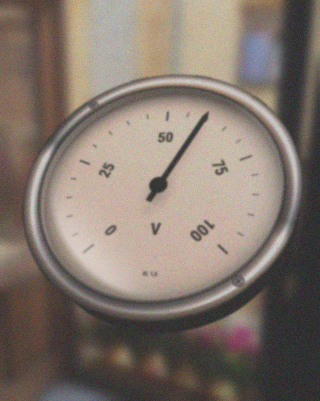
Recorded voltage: 60 V
